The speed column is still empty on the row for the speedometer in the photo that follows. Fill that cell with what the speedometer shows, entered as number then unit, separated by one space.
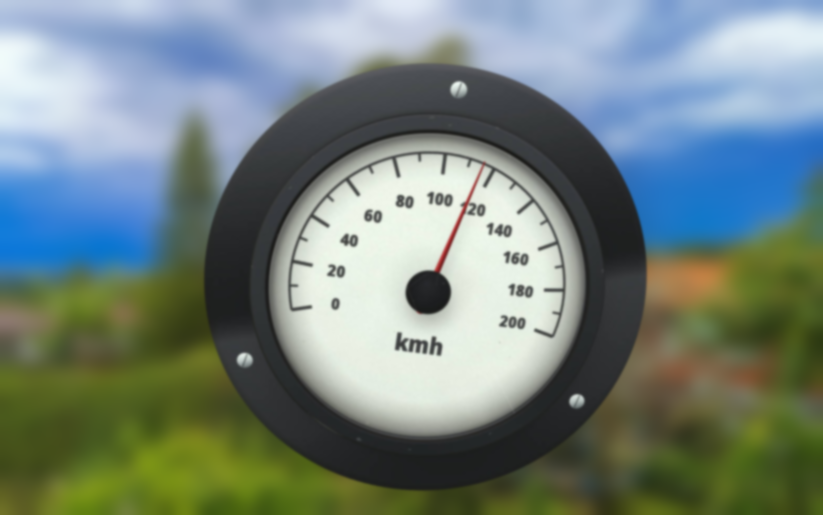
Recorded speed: 115 km/h
